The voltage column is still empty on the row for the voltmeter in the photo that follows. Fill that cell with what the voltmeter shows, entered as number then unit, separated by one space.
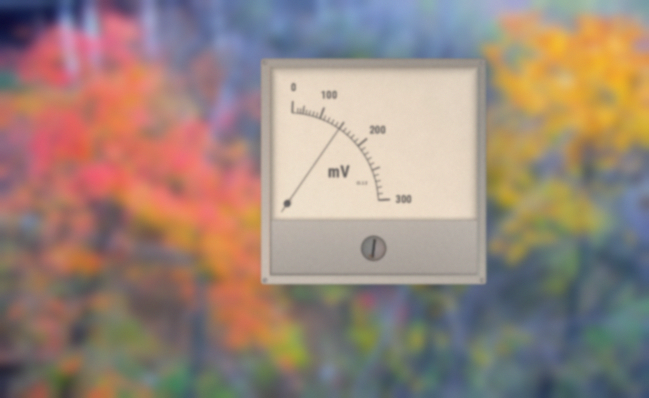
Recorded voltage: 150 mV
